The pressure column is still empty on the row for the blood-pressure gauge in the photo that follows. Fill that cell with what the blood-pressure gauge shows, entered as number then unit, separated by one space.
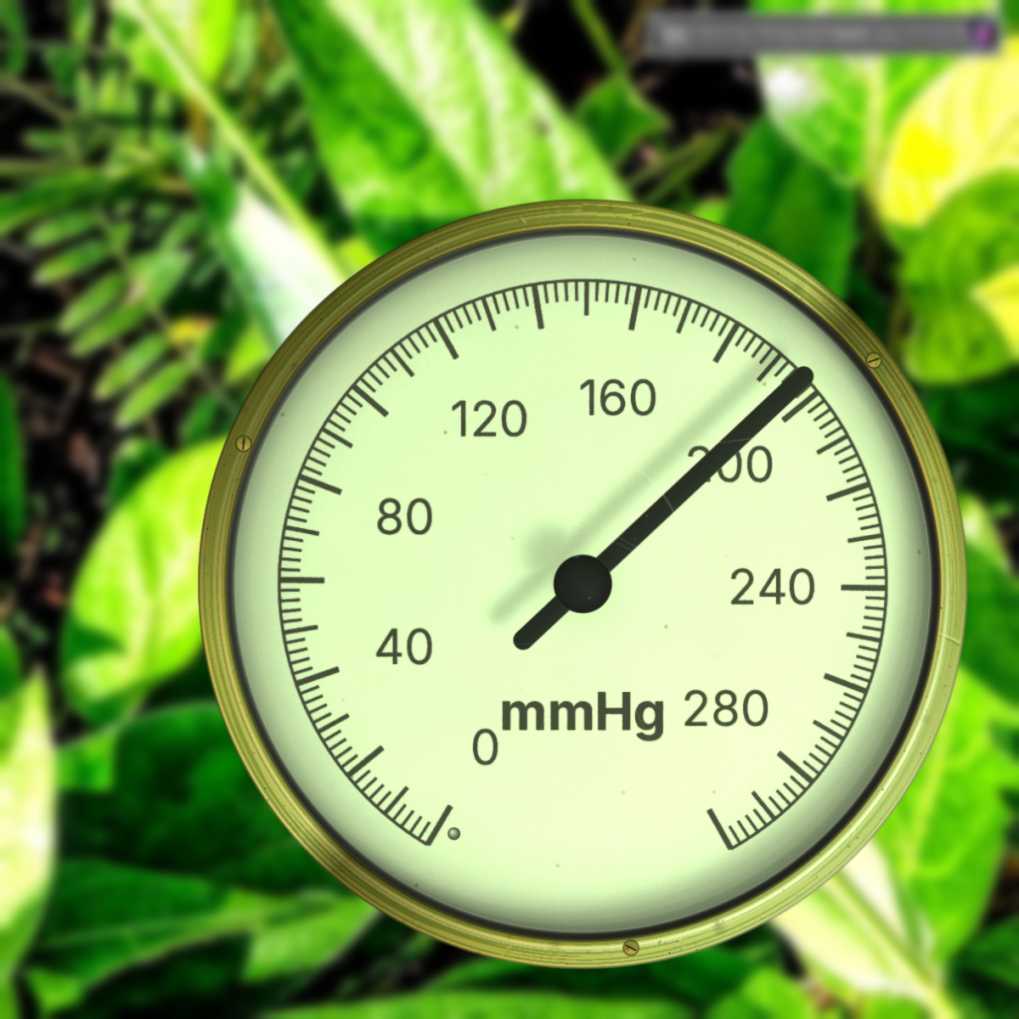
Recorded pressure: 196 mmHg
